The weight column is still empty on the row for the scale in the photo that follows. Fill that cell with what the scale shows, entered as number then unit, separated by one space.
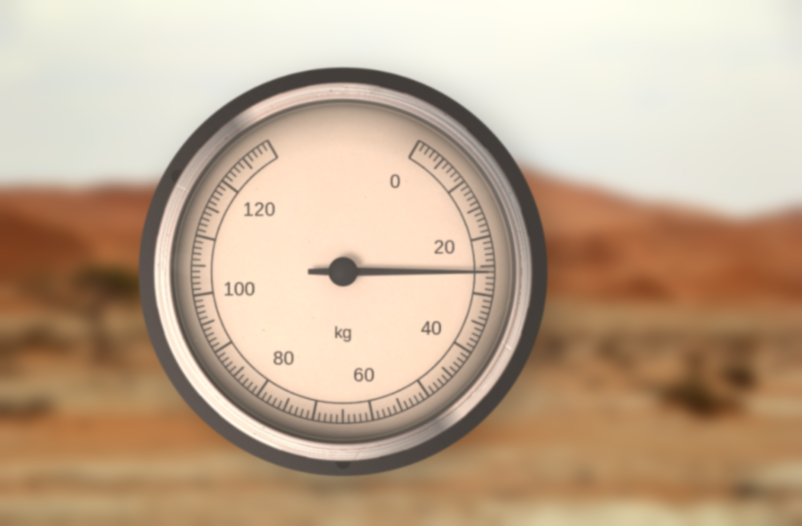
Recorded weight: 26 kg
